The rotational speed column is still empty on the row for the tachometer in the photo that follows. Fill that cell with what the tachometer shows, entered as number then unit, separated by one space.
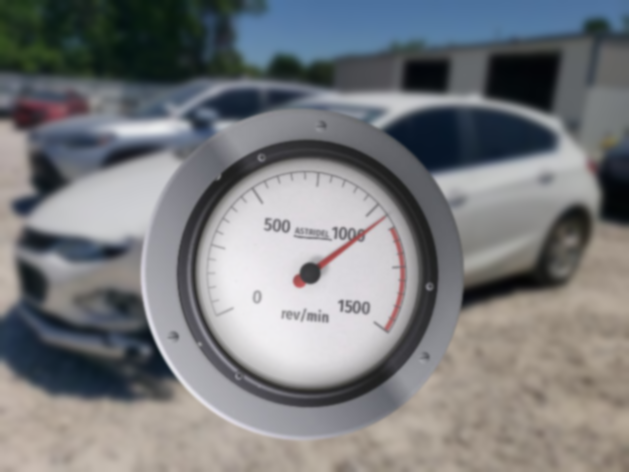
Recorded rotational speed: 1050 rpm
